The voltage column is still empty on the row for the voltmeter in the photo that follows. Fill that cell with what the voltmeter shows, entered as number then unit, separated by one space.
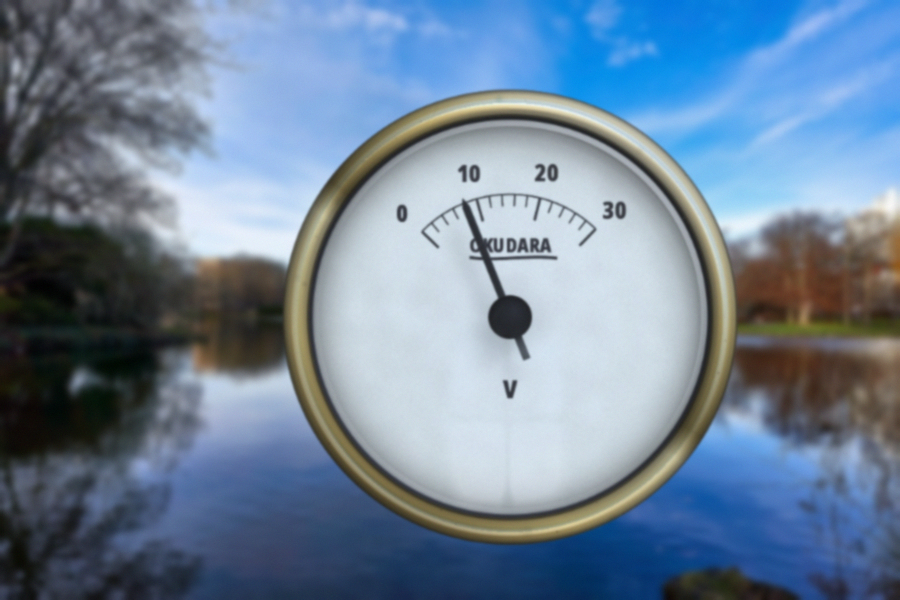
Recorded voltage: 8 V
